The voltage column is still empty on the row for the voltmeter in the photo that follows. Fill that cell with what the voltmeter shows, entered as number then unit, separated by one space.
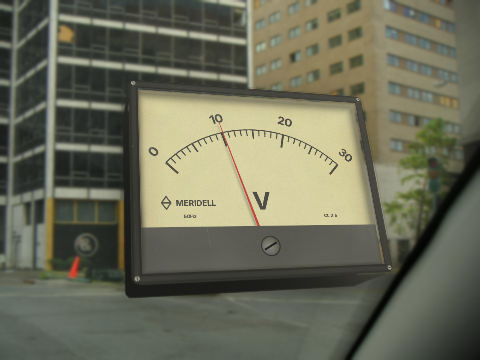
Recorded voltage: 10 V
